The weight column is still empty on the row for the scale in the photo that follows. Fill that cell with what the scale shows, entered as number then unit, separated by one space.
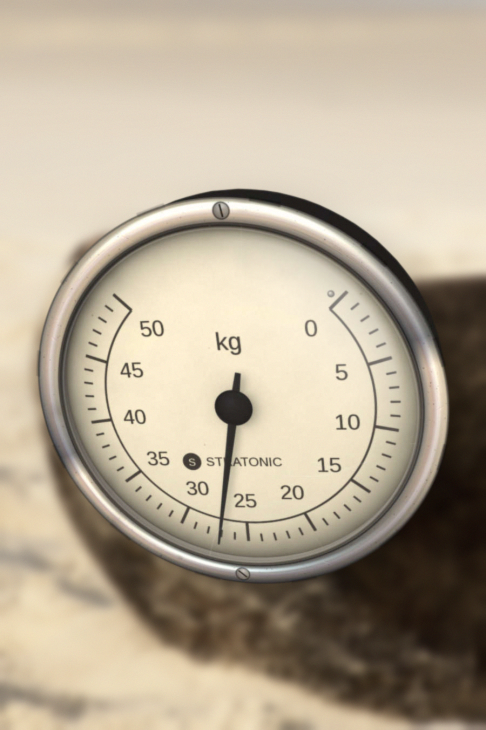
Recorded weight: 27 kg
